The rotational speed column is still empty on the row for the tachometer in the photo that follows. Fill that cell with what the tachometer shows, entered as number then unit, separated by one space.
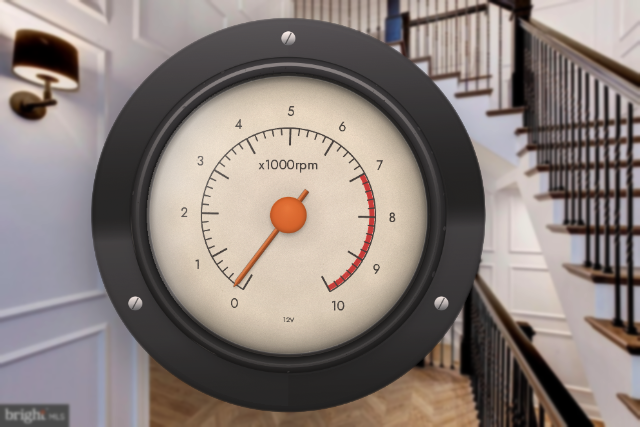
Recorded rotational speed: 200 rpm
